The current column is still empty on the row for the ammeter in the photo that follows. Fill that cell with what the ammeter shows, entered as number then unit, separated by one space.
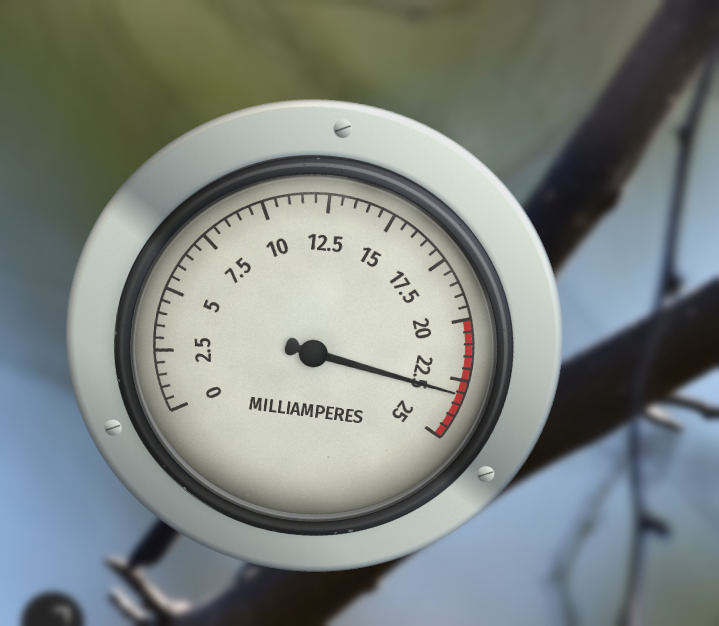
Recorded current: 23 mA
